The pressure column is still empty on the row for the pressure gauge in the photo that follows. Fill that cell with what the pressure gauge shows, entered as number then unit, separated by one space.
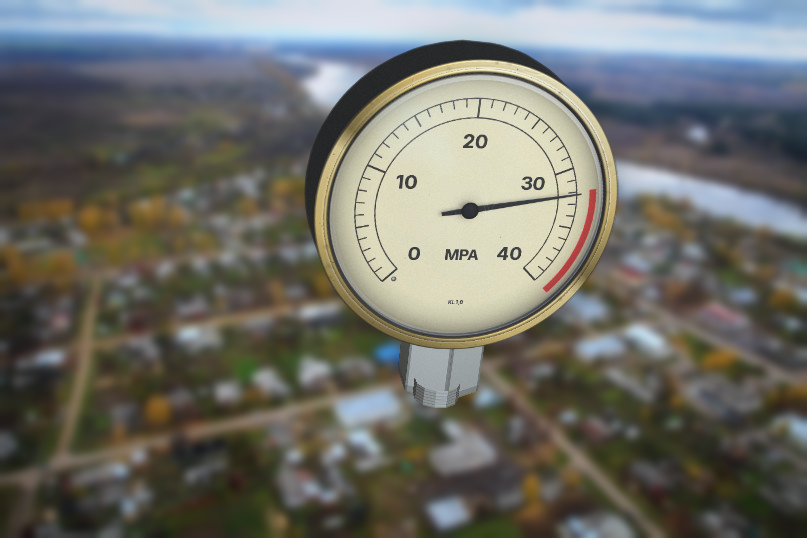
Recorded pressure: 32 MPa
